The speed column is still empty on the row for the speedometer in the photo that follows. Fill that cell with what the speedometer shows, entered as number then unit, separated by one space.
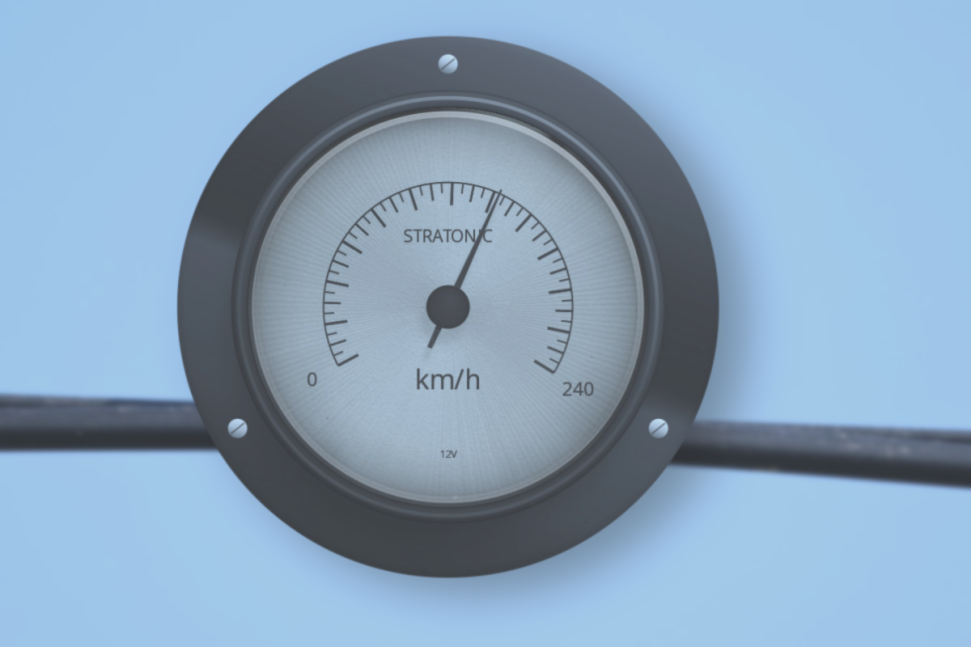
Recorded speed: 142.5 km/h
